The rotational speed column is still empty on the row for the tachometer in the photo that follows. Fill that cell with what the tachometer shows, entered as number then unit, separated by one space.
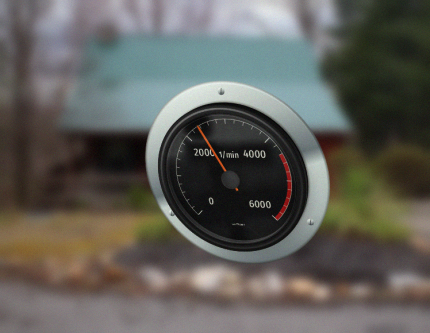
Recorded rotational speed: 2400 rpm
